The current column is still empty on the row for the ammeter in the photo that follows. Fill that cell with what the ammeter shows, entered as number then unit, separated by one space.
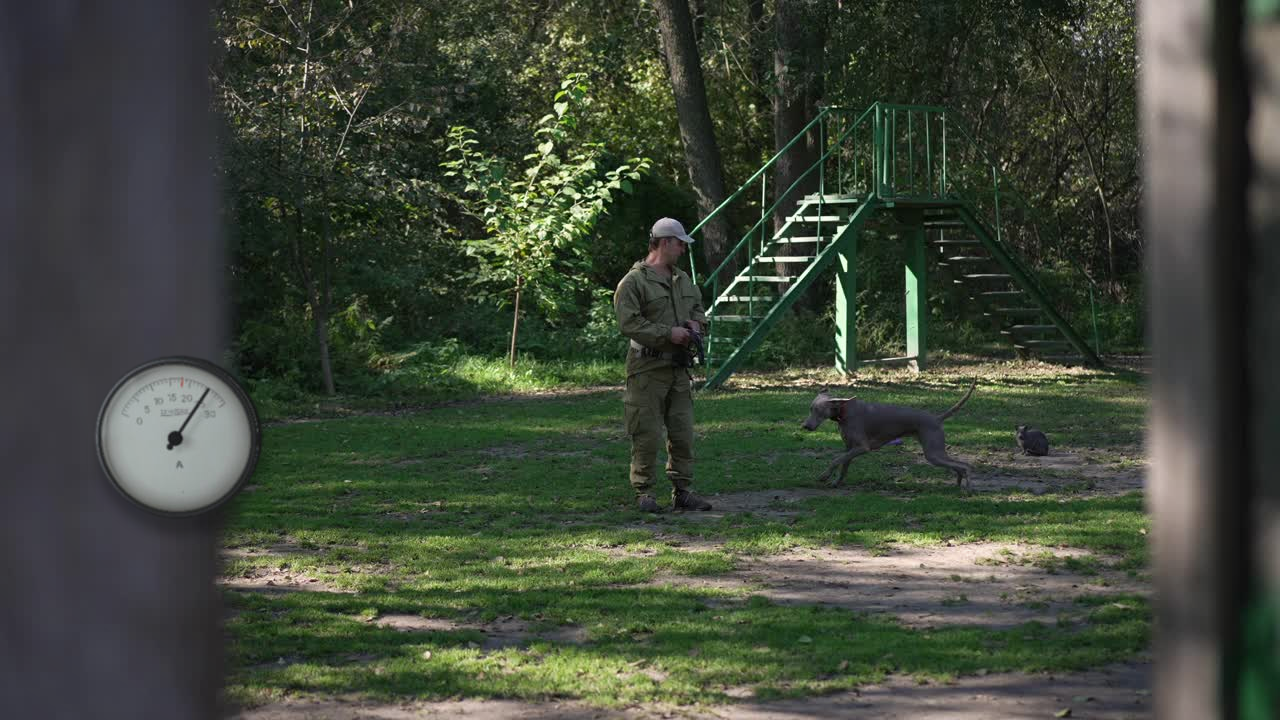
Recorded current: 25 A
